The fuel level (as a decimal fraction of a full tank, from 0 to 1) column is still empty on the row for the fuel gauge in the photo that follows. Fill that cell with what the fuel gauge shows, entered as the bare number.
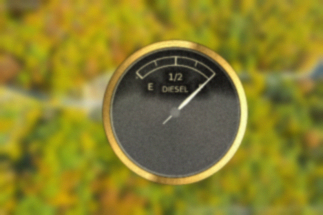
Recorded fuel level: 1
